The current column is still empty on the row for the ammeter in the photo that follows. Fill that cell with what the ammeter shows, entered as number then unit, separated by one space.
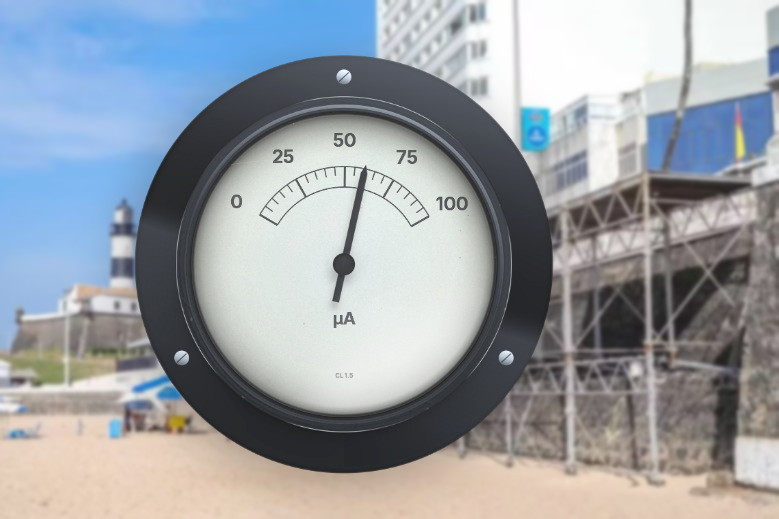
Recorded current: 60 µA
